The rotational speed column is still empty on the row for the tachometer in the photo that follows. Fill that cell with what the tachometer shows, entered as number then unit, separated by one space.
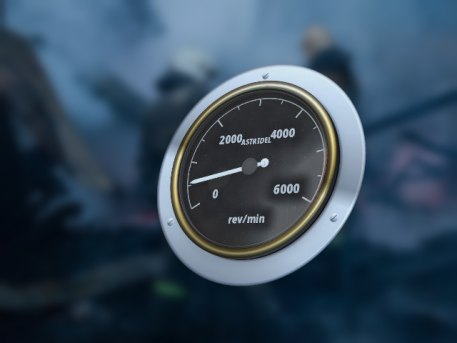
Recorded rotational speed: 500 rpm
